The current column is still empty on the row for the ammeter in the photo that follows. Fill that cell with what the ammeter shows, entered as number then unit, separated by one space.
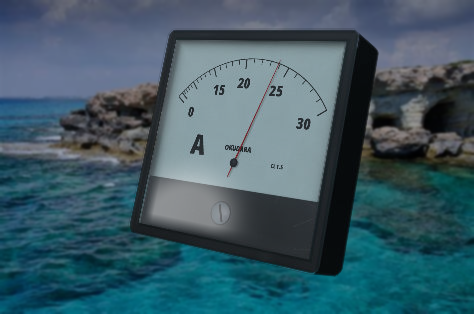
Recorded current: 24 A
